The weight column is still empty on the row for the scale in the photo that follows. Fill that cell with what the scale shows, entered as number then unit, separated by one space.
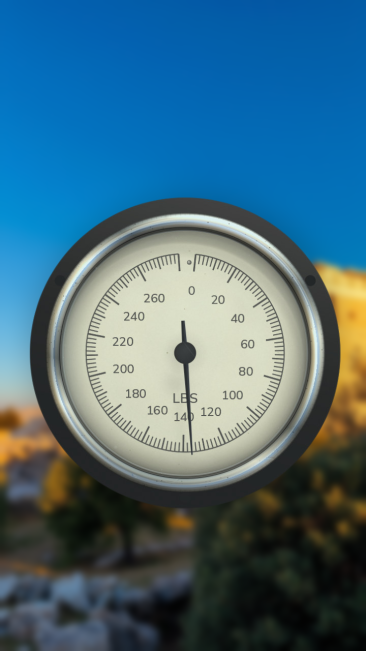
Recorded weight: 136 lb
